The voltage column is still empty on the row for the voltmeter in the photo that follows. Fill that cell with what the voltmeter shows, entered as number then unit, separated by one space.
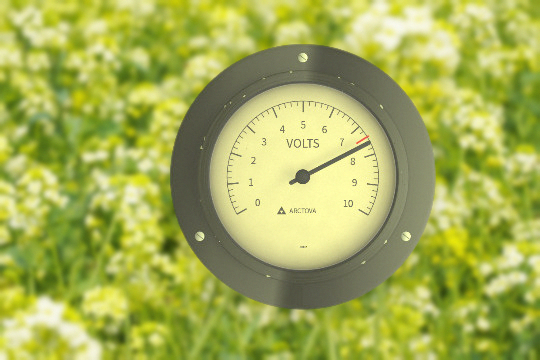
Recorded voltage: 7.6 V
